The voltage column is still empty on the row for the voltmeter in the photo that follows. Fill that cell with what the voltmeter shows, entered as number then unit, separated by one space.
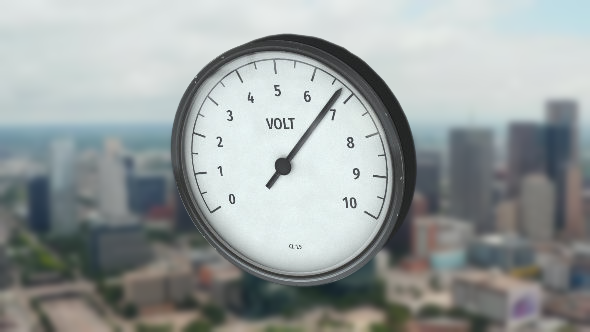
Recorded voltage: 6.75 V
